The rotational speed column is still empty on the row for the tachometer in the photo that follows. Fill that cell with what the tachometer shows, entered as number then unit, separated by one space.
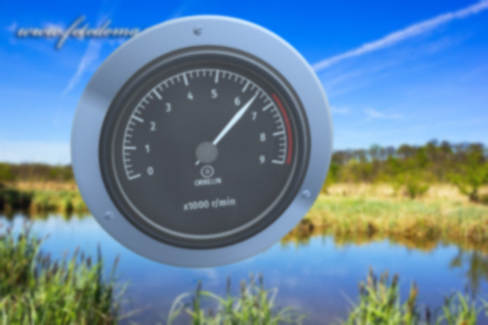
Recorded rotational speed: 6400 rpm
